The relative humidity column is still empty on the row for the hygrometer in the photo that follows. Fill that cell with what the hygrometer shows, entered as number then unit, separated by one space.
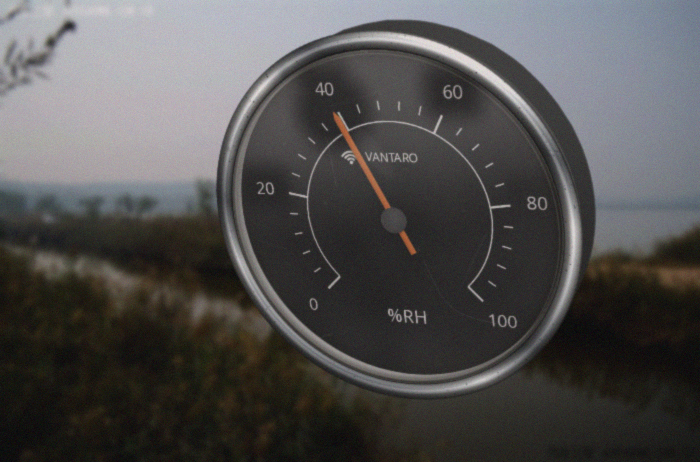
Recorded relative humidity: 40 %
